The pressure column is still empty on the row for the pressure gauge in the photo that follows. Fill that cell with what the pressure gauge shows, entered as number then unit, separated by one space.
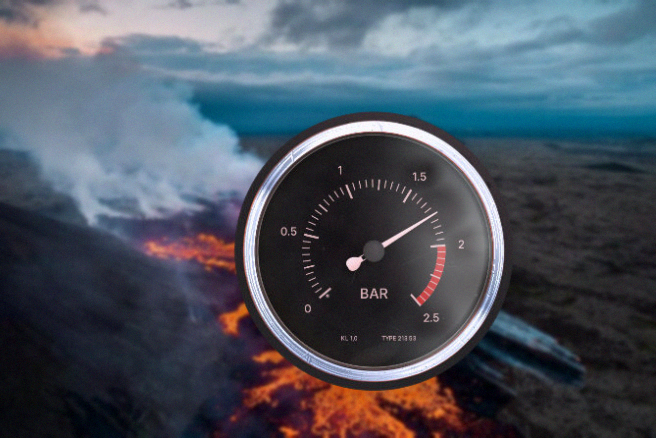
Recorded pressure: 1.75 bar
